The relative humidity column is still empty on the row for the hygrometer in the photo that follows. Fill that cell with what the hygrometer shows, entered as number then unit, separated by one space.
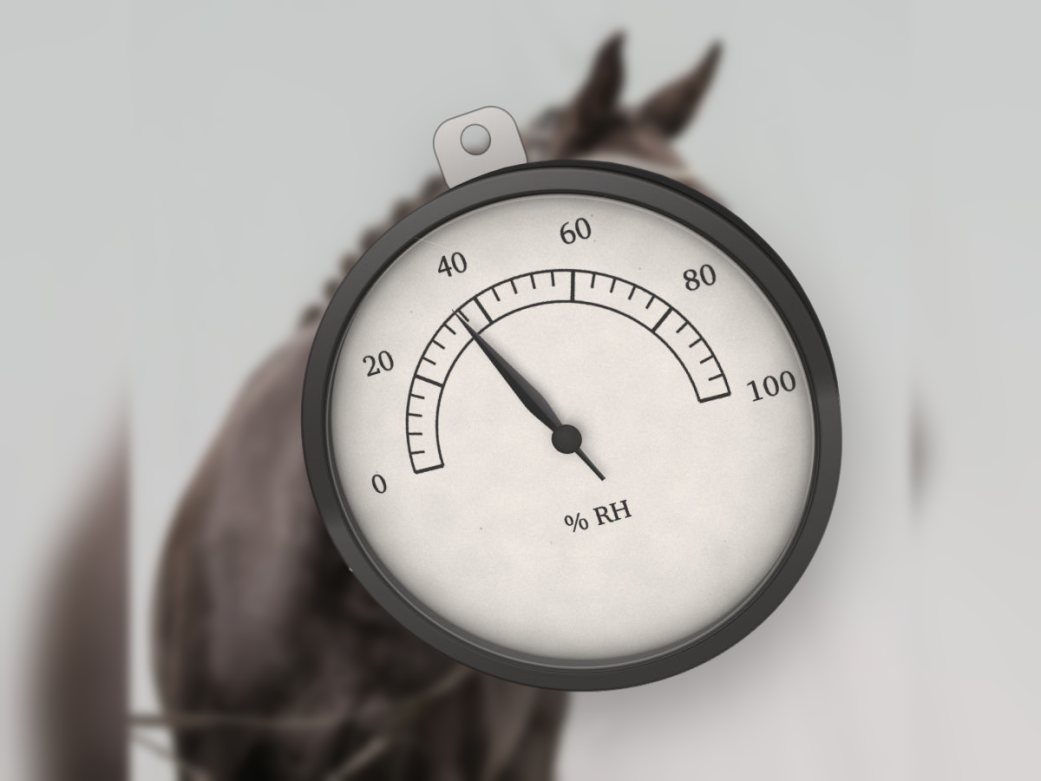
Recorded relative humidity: 36 %
